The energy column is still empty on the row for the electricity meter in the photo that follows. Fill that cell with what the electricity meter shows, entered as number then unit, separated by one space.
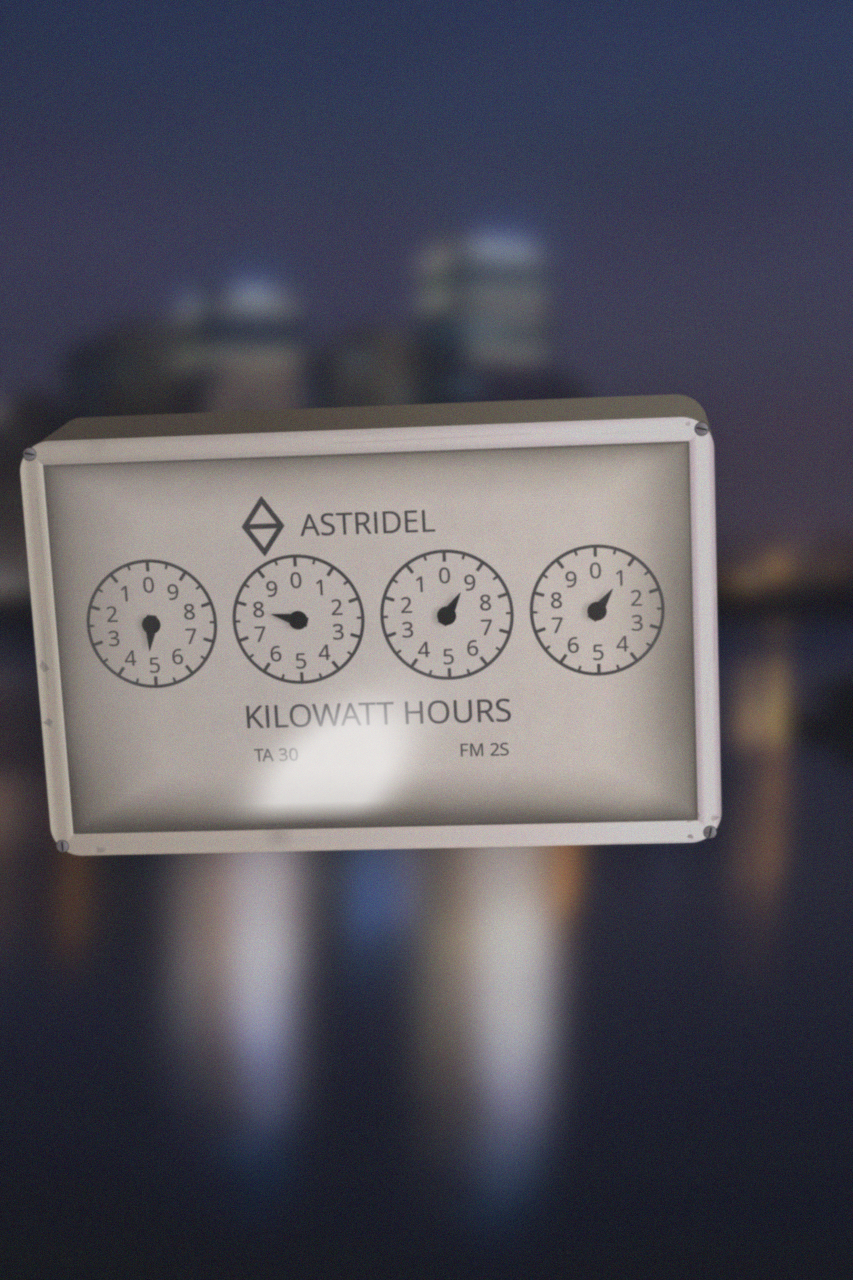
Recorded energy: 4791 kWh
